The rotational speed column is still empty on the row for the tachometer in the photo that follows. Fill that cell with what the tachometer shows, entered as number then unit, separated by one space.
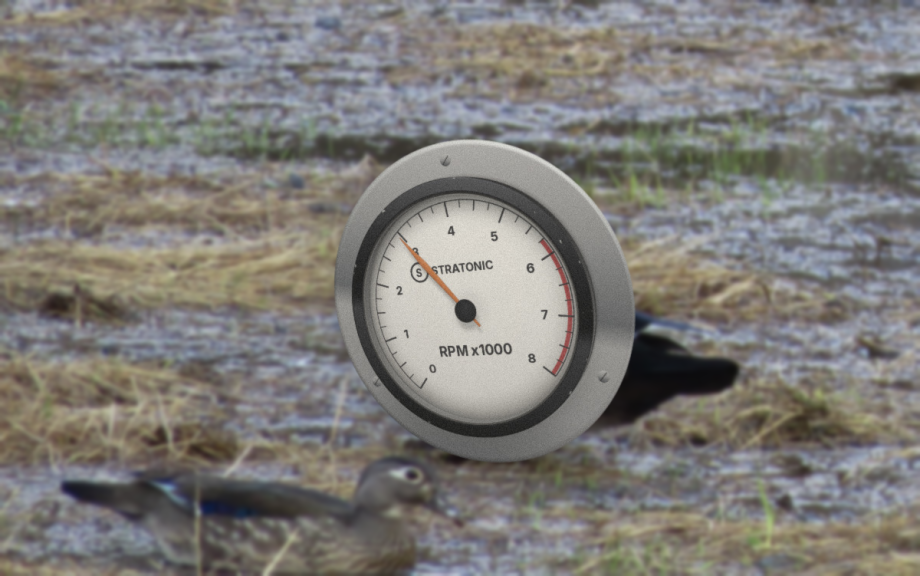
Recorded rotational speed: 3000 rpm
